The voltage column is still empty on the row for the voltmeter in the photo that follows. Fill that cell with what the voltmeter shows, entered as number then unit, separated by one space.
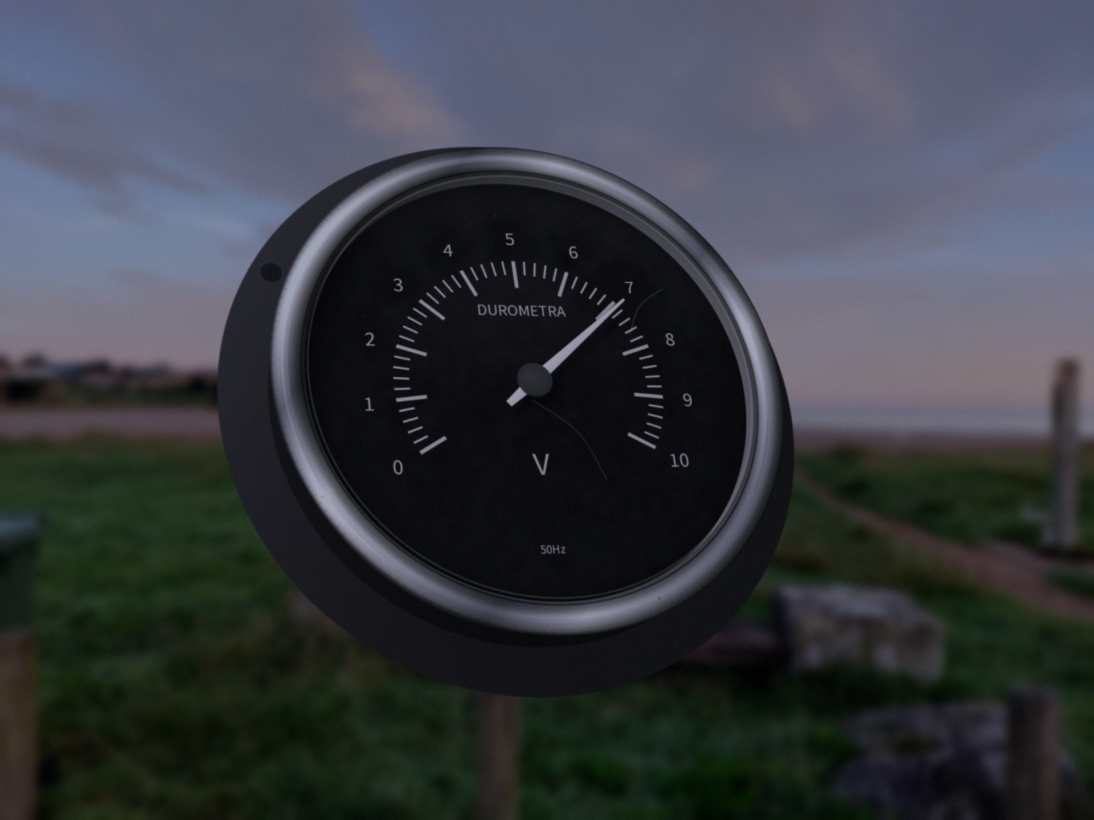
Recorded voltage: 7.1 V
